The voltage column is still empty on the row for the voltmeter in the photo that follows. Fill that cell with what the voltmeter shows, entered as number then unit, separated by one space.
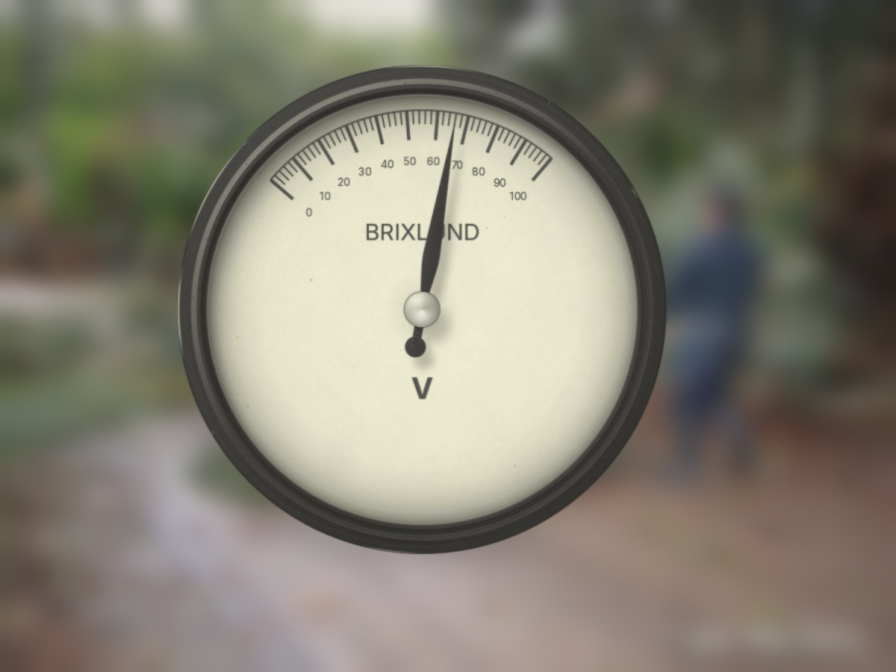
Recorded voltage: 66 V
